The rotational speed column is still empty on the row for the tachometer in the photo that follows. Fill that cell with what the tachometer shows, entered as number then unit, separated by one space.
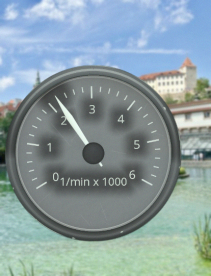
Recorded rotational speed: 2200 rpm
